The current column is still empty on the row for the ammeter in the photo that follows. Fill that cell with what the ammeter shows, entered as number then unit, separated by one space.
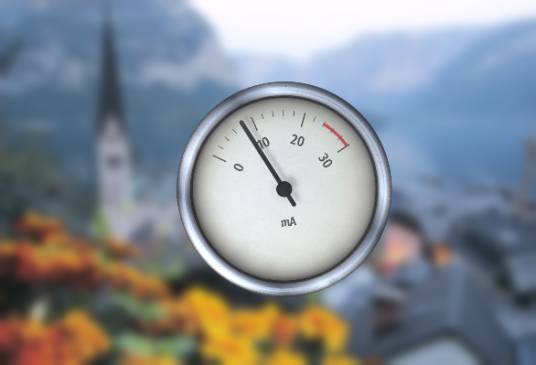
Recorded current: 8 mA
